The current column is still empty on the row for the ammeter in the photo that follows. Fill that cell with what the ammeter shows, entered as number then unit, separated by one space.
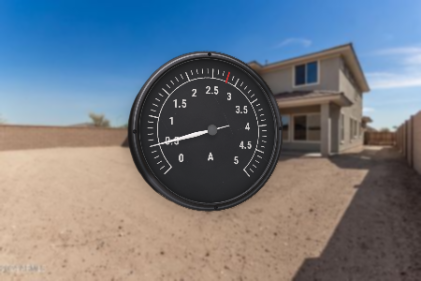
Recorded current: 0.5 A
